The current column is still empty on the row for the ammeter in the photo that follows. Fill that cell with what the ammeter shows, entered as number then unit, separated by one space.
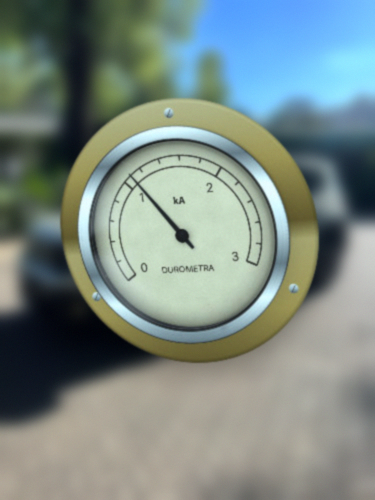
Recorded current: 1.1 kA
